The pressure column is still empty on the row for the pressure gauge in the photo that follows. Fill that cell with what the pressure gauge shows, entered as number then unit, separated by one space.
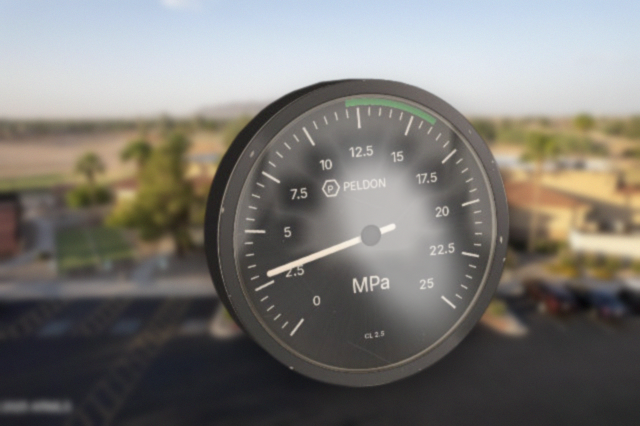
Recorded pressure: 3 MPa
